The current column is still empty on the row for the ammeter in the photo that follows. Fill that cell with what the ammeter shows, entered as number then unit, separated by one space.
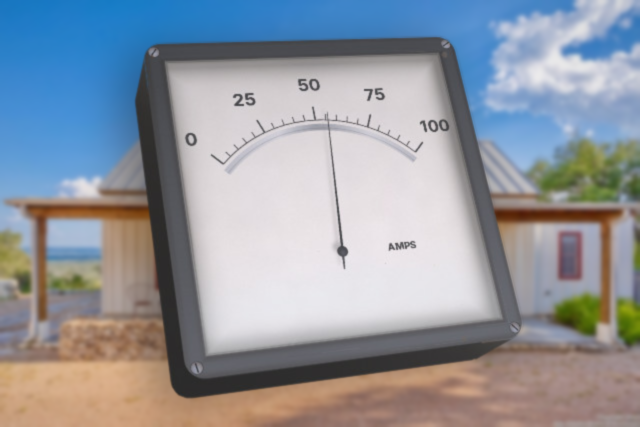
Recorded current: 55 A
